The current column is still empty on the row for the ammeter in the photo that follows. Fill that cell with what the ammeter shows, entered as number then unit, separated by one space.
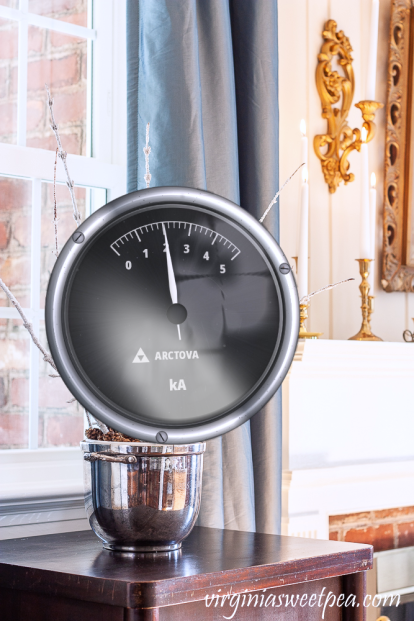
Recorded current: 2 kA
